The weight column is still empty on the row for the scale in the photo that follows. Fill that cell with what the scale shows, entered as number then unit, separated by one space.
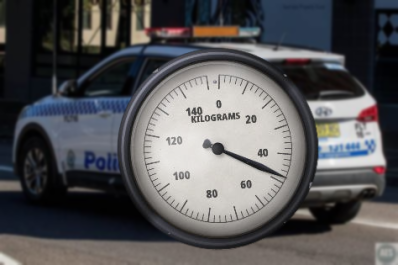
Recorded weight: 48 kg
